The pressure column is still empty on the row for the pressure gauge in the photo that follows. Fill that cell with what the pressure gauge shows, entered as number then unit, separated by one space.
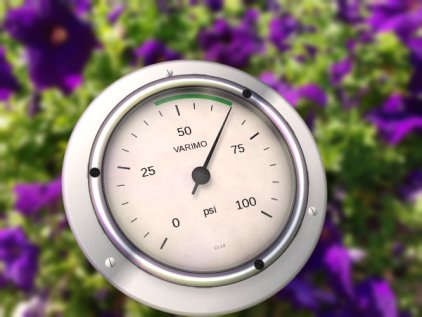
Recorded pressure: 65 psi
